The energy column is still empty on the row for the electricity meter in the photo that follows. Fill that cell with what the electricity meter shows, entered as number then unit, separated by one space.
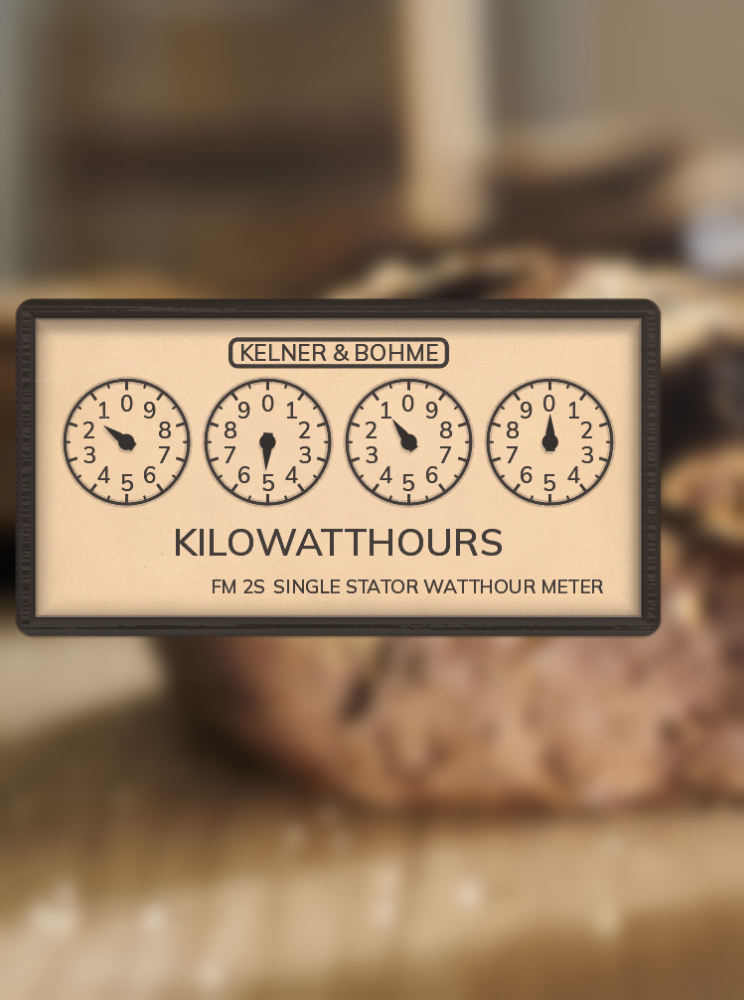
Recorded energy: 1510 kWh
